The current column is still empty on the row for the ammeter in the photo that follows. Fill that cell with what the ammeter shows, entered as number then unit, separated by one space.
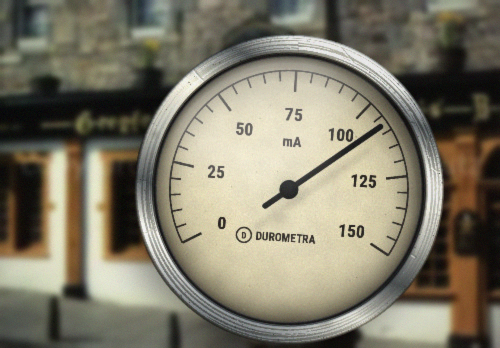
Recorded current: 107.5 mA
